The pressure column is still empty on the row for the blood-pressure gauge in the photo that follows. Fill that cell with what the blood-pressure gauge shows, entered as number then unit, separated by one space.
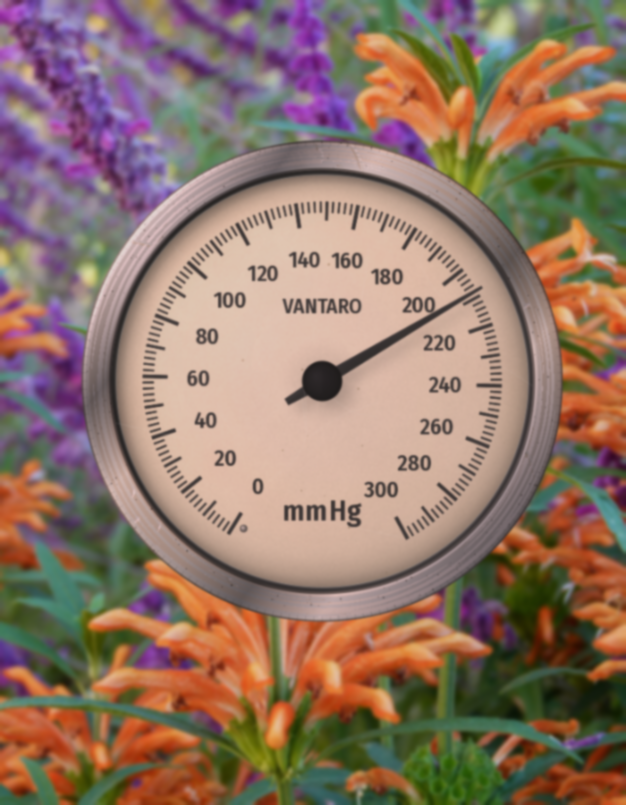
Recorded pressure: 208 mmHg
